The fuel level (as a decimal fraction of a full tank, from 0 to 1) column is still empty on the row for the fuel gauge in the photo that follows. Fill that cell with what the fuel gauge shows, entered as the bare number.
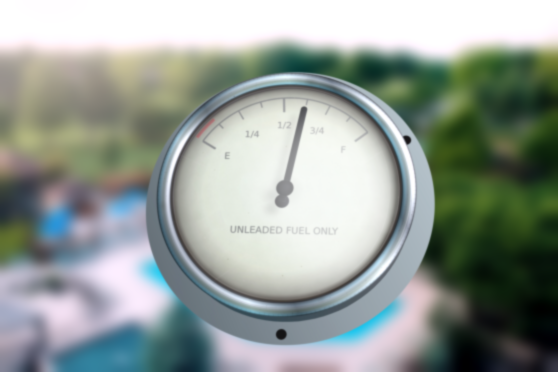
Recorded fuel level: 0.625
